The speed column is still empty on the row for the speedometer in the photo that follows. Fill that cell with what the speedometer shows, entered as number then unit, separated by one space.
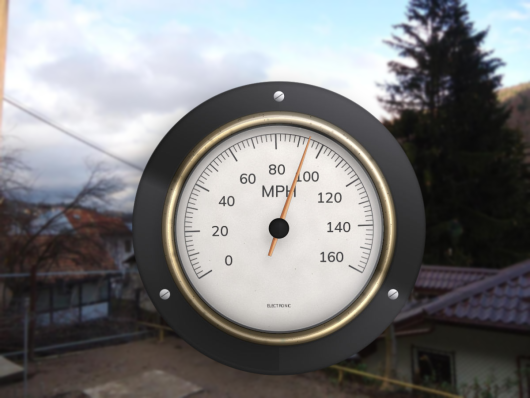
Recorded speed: 94 mph
